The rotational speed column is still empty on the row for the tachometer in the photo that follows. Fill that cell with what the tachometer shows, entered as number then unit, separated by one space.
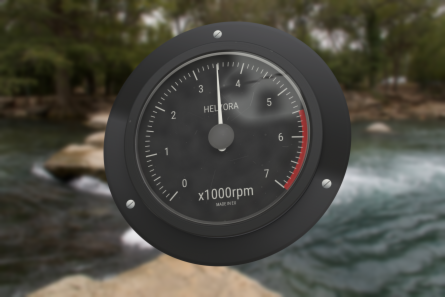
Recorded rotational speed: 3500 rpm
